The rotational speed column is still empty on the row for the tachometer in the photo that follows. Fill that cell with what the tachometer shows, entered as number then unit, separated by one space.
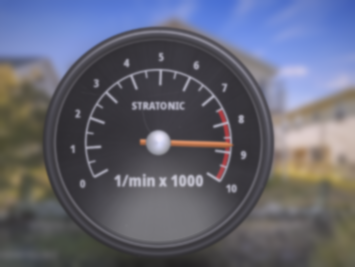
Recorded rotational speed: 8750 rpm
